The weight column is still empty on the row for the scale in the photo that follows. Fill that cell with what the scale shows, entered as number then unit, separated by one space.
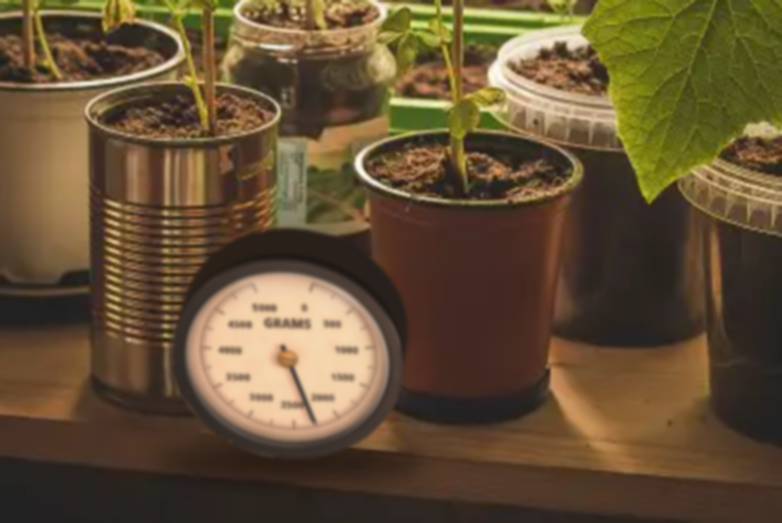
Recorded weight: 2250 g
